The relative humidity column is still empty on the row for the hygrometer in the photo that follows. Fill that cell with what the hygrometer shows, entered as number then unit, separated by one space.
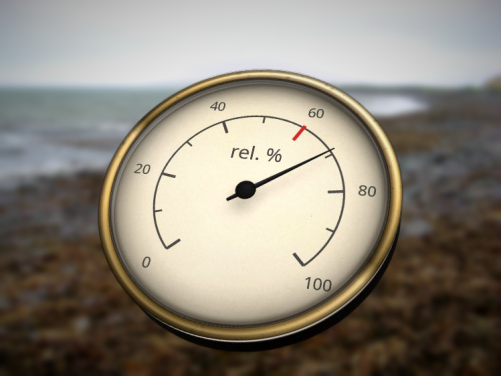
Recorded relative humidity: 70 %
